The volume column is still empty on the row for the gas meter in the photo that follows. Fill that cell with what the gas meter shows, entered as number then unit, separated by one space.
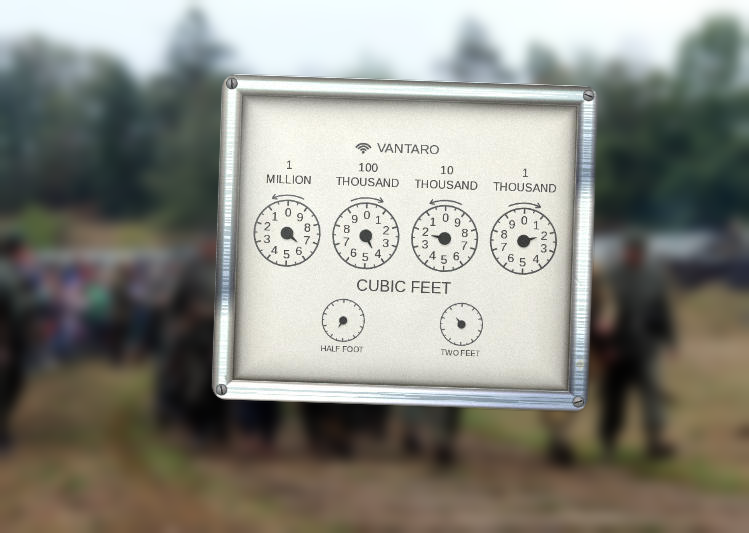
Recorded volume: 642200 ft³
